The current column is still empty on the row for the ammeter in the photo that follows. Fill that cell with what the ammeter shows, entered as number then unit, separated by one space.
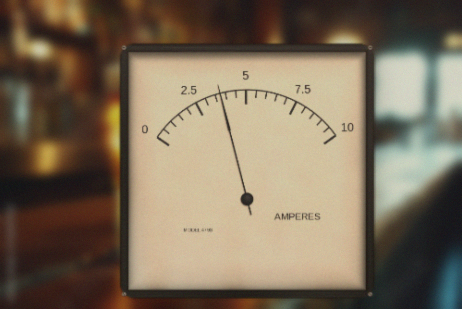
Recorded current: 3.75 A
